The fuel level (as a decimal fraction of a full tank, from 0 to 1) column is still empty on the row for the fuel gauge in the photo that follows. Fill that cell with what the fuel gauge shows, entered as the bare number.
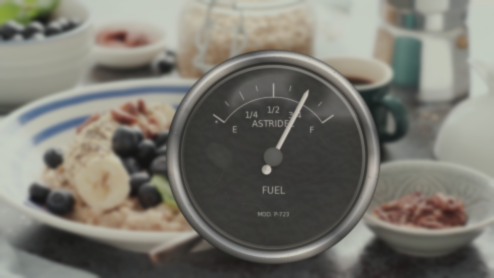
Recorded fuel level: 0.75
